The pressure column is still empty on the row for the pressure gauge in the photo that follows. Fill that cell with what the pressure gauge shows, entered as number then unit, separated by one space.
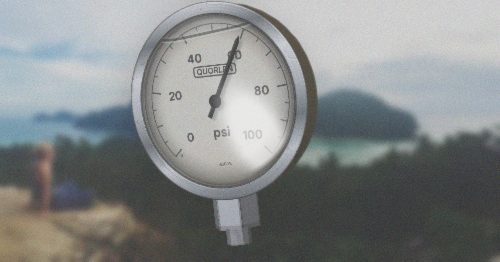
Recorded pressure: 60 psi
